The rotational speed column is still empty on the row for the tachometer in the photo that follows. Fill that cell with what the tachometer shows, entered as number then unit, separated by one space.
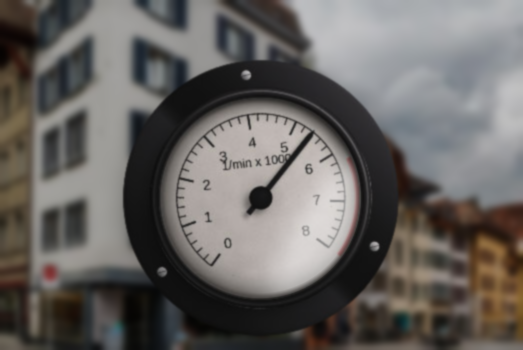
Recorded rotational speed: 5400 rpm
